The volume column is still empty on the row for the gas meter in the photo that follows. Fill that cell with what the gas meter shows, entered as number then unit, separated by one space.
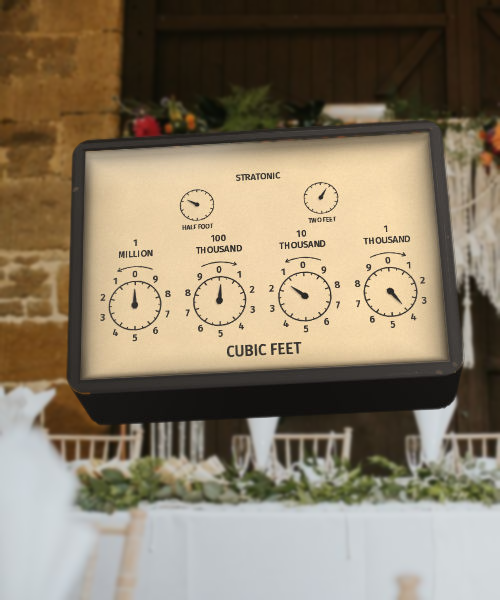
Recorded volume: 1400 ft³
